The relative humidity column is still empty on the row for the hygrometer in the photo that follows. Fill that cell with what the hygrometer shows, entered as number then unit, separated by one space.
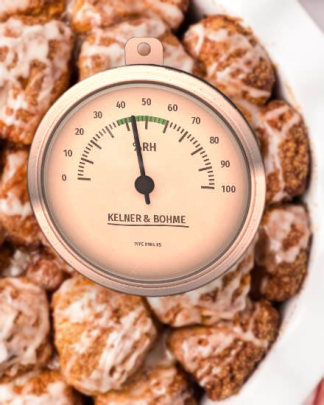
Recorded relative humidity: 44 %
